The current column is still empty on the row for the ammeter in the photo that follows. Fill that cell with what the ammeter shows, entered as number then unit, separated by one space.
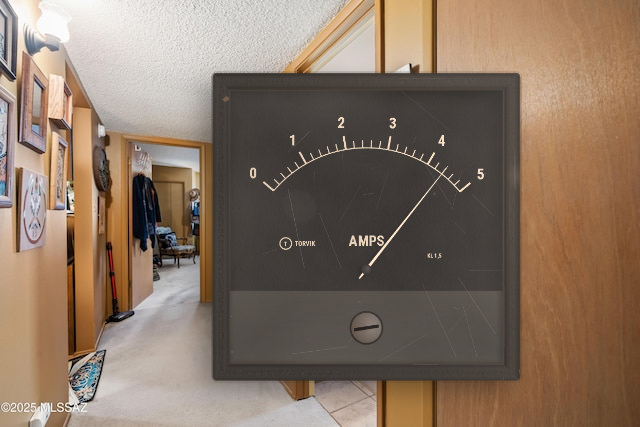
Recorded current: 4.4 A
